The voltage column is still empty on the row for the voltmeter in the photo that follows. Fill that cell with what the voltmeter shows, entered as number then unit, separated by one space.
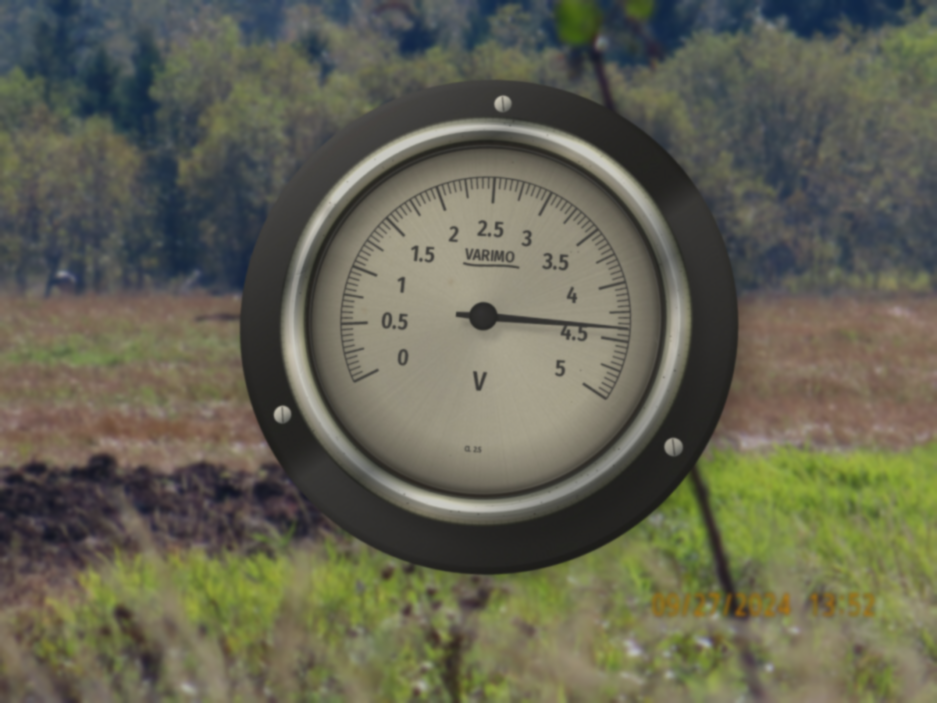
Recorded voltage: 4.4 V
